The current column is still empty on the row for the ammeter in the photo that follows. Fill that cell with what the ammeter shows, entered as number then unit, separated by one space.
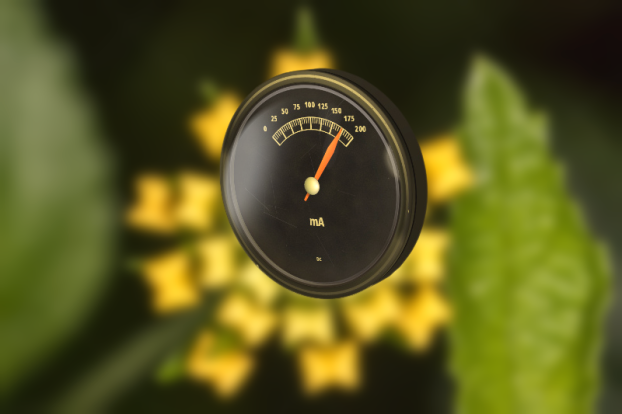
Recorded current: 175 mA
